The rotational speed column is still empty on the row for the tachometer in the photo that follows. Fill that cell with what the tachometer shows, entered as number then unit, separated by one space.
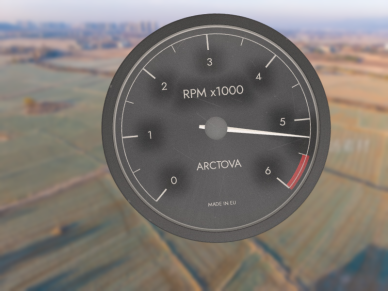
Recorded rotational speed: 5250 rpm
